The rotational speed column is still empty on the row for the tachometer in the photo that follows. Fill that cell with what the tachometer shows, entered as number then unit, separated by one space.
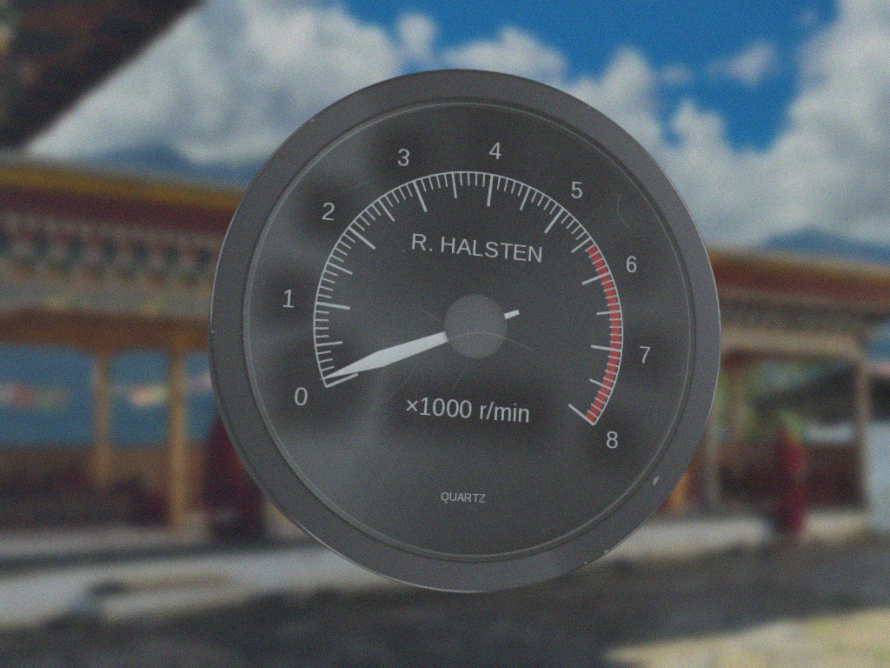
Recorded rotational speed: 100 rpm
